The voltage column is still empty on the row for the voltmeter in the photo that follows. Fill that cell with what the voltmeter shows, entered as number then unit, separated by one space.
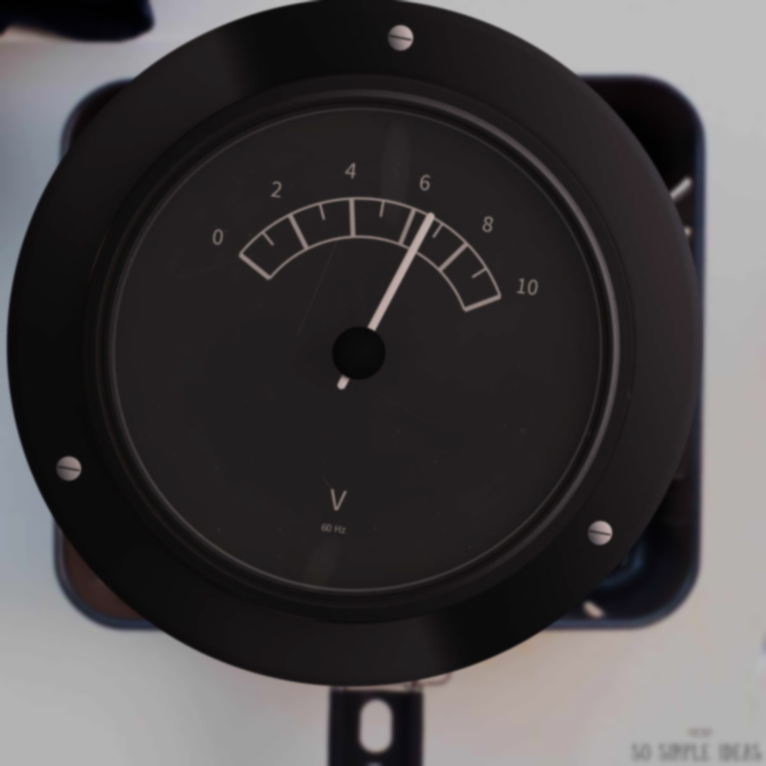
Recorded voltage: 6.5 V
